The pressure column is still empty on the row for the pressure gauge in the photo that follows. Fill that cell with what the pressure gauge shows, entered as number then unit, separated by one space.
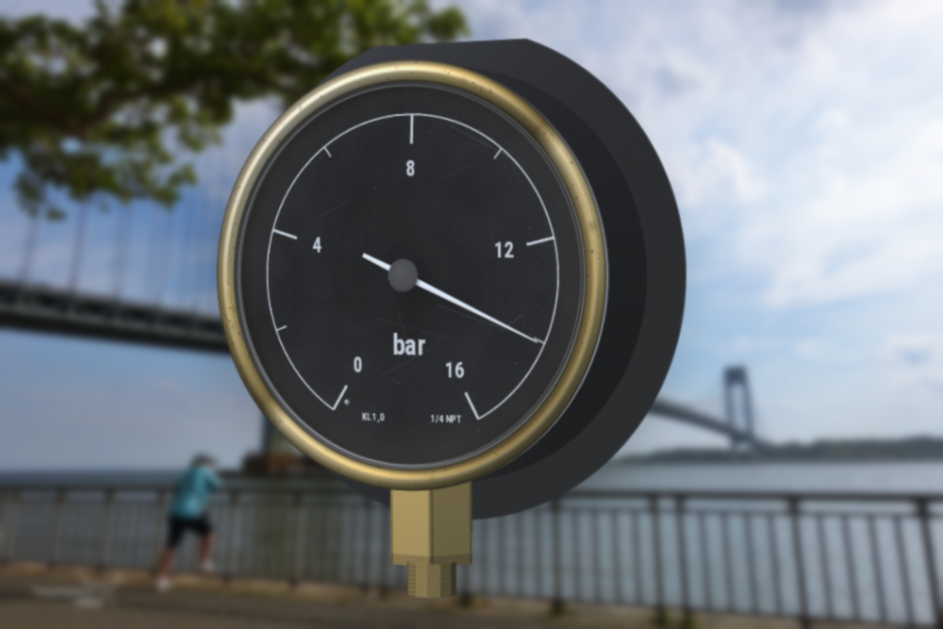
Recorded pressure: 14 bar
